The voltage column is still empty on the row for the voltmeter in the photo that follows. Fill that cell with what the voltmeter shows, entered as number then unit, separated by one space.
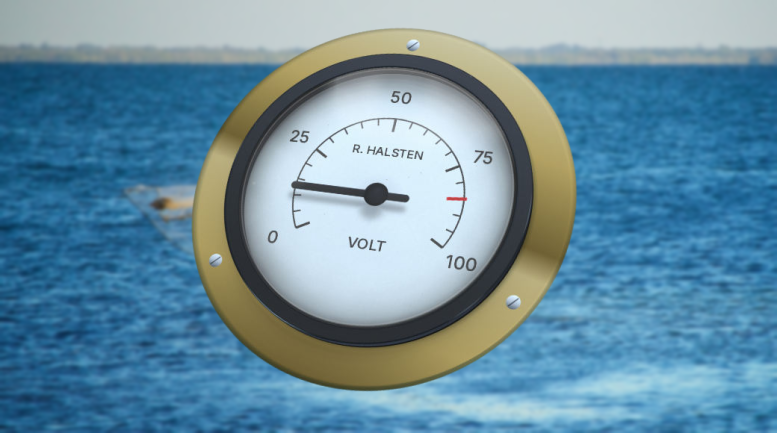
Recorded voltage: 12.5 V
